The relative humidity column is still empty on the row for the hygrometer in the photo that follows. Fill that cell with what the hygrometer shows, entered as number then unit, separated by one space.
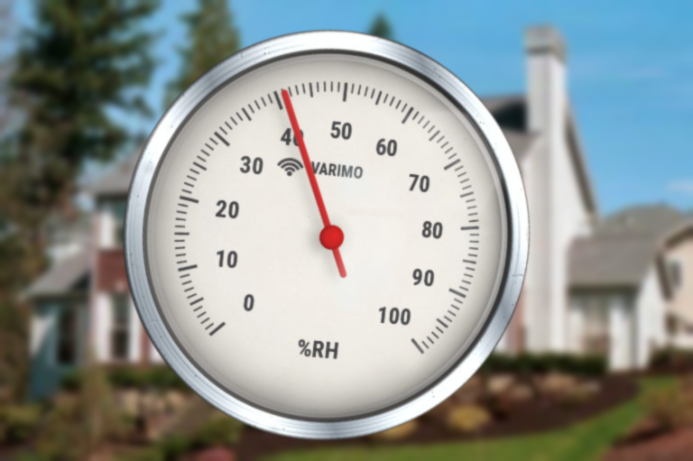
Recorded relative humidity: 41 %
